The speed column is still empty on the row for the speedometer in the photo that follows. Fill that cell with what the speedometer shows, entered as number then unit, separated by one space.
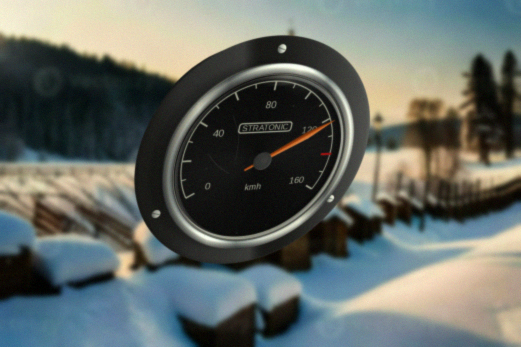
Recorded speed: 120 km/h
